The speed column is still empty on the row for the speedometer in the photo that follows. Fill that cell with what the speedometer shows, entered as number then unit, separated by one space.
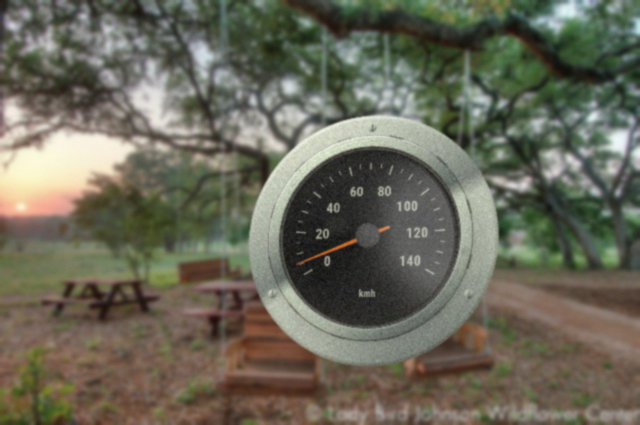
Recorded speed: 5 km/h
